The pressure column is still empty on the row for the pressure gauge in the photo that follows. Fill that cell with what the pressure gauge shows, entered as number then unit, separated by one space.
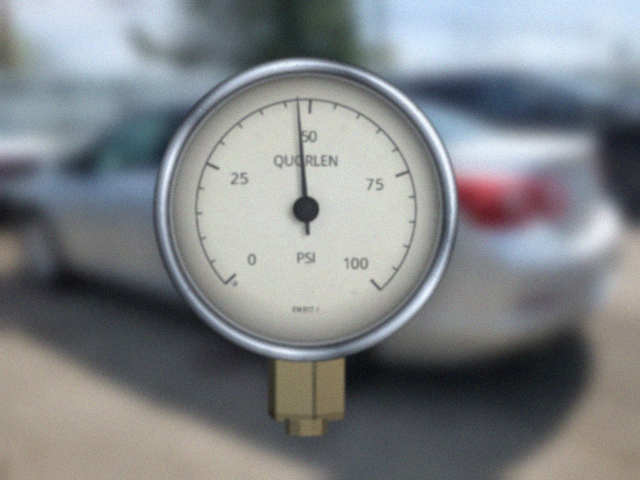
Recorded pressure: 47.5 psi
